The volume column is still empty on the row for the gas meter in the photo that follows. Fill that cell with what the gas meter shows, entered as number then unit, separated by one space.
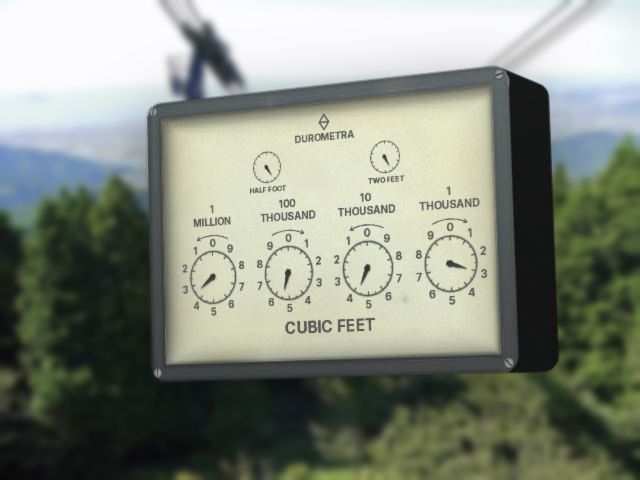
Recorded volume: 354300 ft³
